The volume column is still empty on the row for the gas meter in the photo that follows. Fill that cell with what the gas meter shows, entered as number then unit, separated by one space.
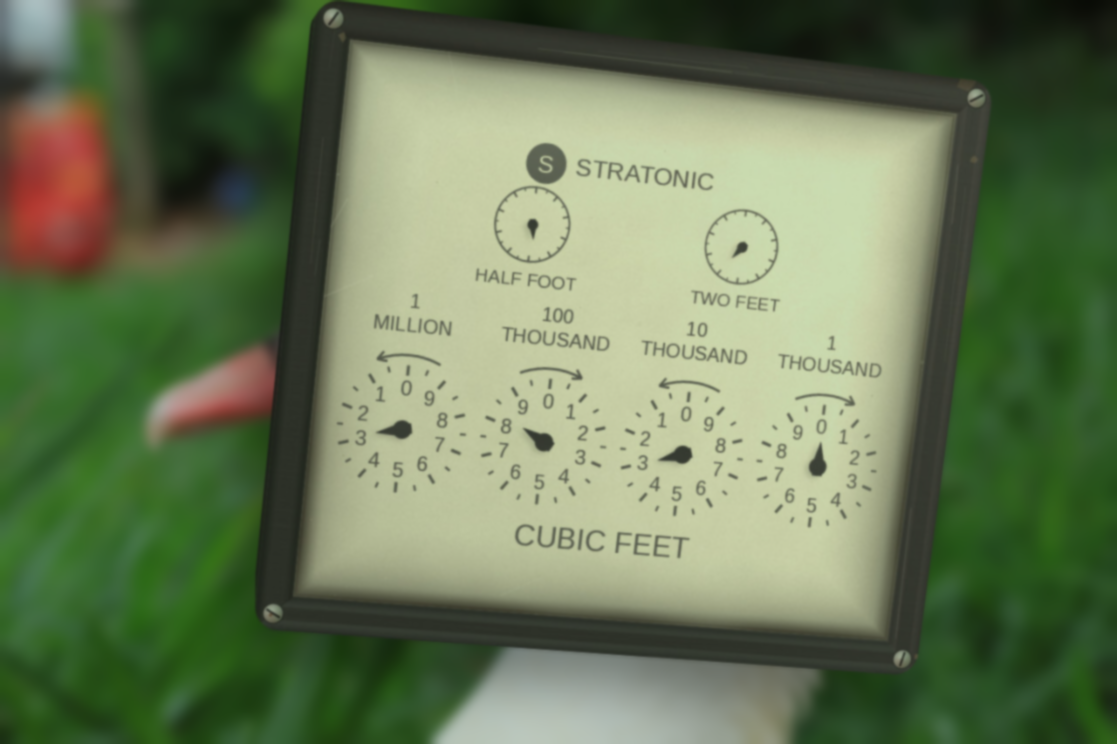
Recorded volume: 283000 ft³
